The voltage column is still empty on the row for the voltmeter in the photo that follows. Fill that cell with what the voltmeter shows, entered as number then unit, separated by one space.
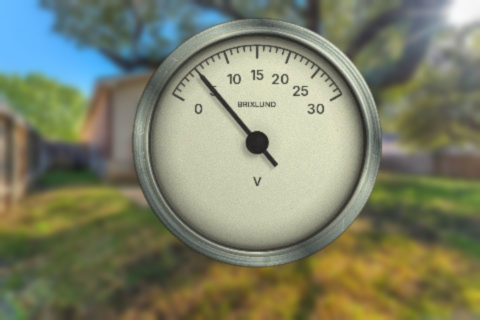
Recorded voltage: 5 V
